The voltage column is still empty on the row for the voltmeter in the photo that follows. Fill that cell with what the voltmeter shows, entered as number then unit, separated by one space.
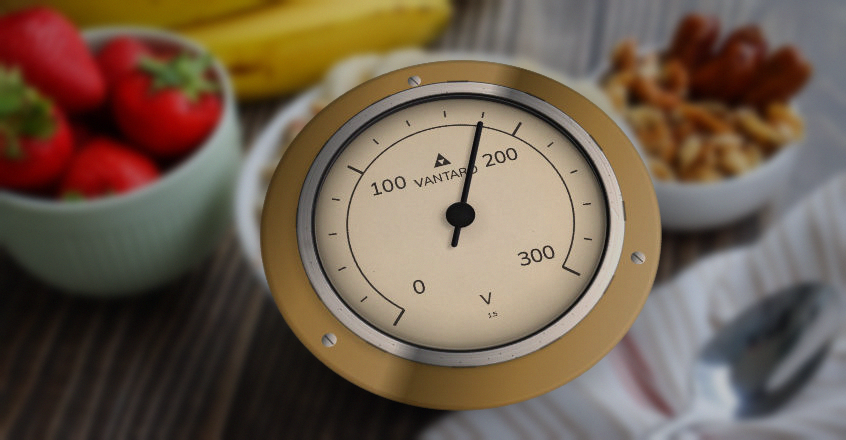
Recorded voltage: 180 V
